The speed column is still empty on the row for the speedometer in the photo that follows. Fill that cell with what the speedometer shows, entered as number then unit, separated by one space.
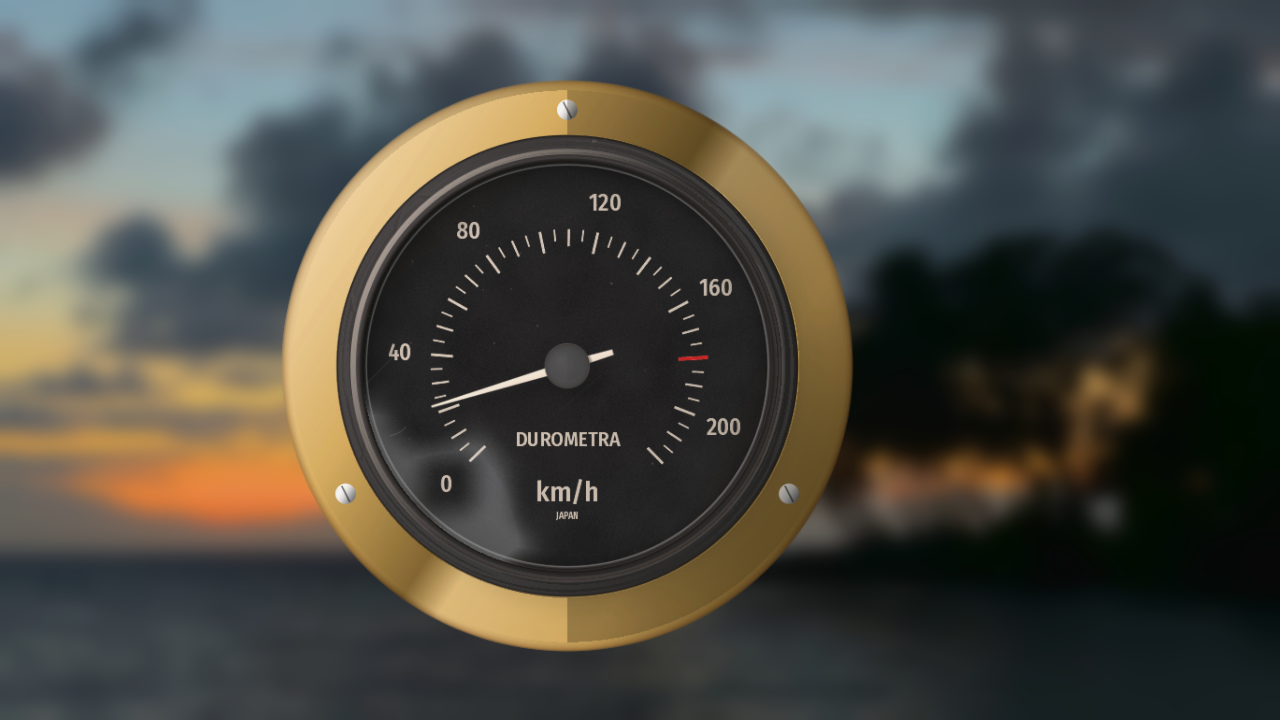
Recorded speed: 22.5 km/h
